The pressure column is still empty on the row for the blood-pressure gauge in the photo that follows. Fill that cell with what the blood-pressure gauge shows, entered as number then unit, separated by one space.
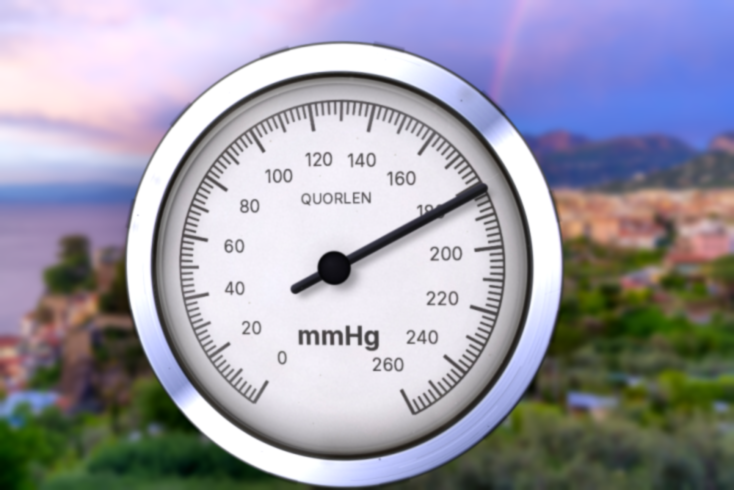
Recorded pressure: 182 mmHg
